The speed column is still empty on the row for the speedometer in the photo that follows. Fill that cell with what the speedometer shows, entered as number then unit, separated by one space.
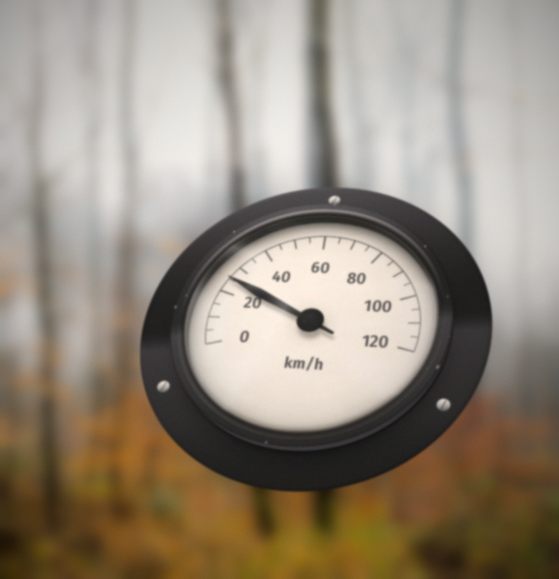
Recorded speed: 25 km/h
